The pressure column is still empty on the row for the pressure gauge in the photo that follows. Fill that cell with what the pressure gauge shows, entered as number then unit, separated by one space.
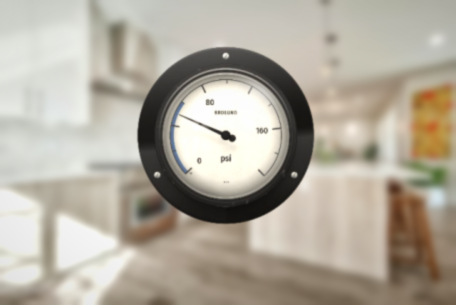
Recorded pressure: 50 psi
